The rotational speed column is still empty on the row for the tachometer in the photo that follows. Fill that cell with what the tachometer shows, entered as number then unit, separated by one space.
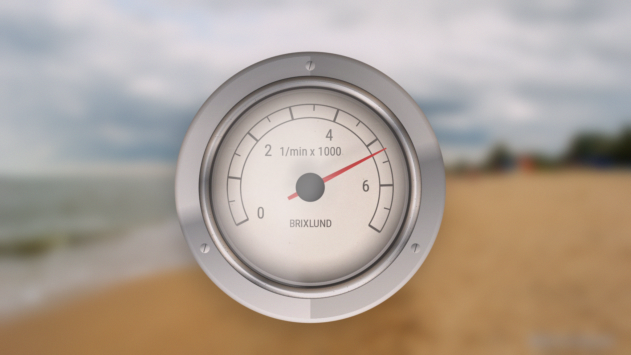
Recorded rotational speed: 5250 rpm
